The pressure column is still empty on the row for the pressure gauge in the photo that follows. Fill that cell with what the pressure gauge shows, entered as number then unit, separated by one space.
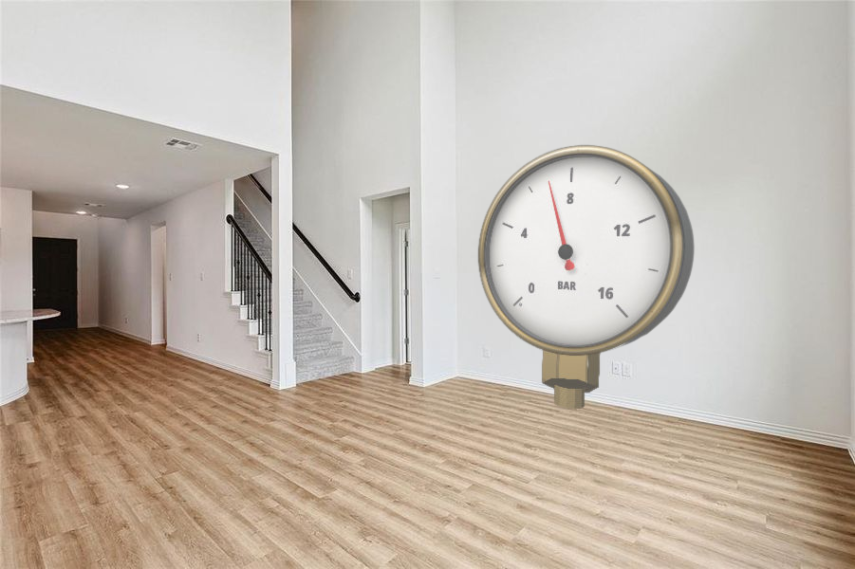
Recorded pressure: 7 bar
